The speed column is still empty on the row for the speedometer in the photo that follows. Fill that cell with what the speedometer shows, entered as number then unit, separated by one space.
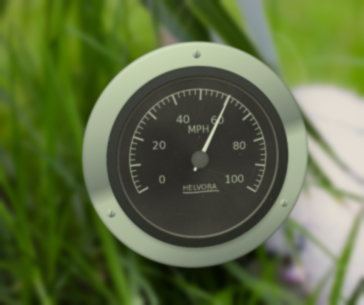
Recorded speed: 60 mph
